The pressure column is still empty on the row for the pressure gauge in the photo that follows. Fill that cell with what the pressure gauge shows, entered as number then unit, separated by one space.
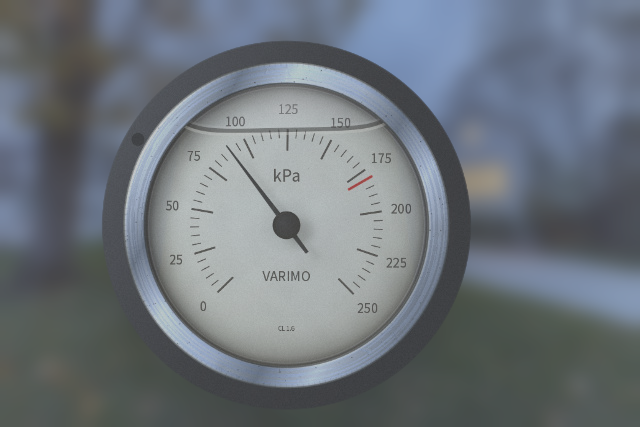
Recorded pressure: 90 kPa
